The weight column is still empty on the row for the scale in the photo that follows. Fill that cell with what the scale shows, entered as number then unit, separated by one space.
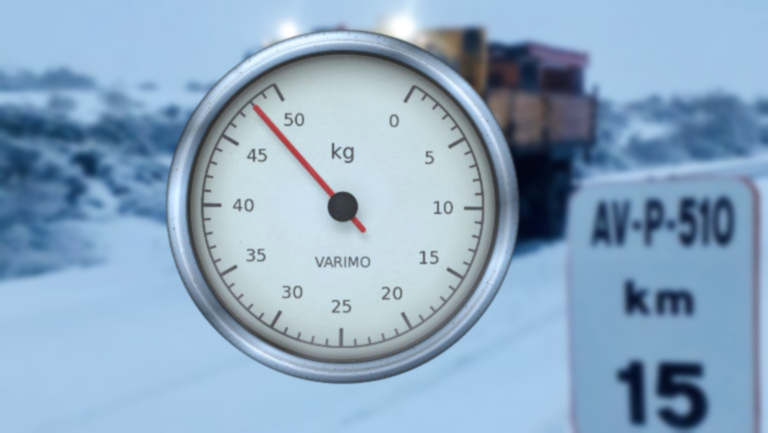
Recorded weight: 48 kg
